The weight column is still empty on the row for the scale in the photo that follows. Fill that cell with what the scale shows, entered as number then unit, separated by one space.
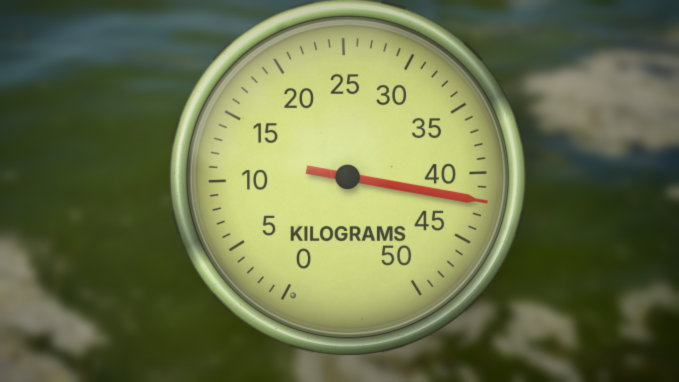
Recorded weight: 42 kg
